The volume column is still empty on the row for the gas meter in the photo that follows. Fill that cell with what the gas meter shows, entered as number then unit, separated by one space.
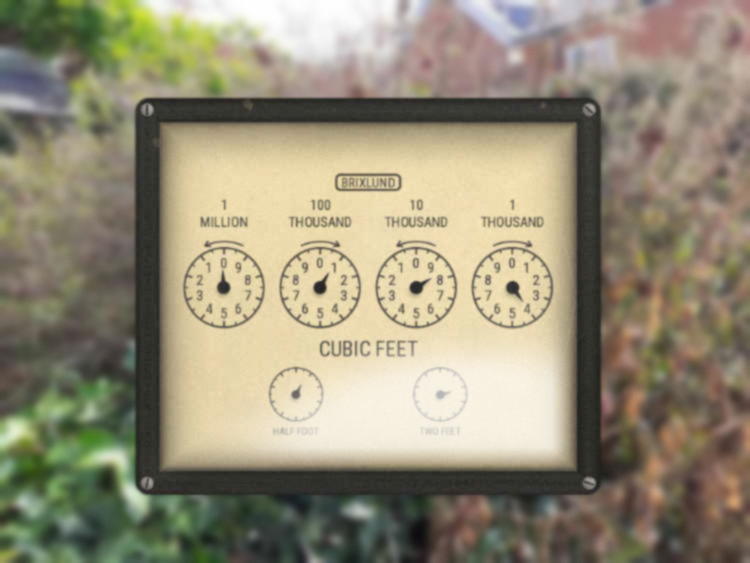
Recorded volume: 8400 ft³
